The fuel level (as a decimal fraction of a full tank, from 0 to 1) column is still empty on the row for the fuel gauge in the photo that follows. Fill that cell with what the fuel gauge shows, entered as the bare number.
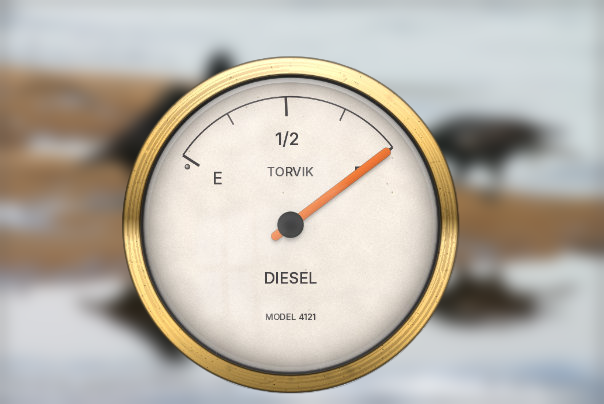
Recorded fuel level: 1
